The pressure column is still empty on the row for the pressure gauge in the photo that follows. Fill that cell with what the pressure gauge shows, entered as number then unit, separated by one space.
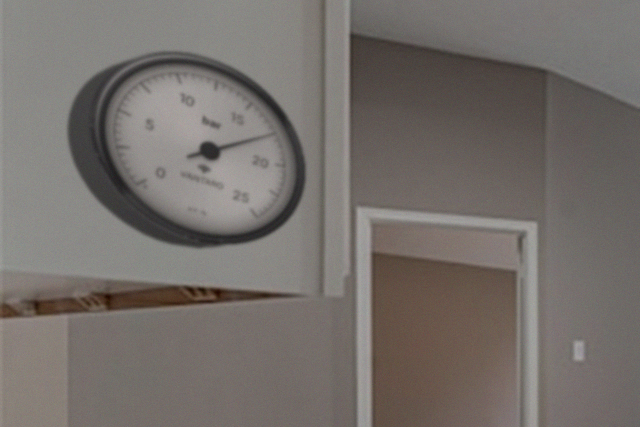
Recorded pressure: 17.5 bar
